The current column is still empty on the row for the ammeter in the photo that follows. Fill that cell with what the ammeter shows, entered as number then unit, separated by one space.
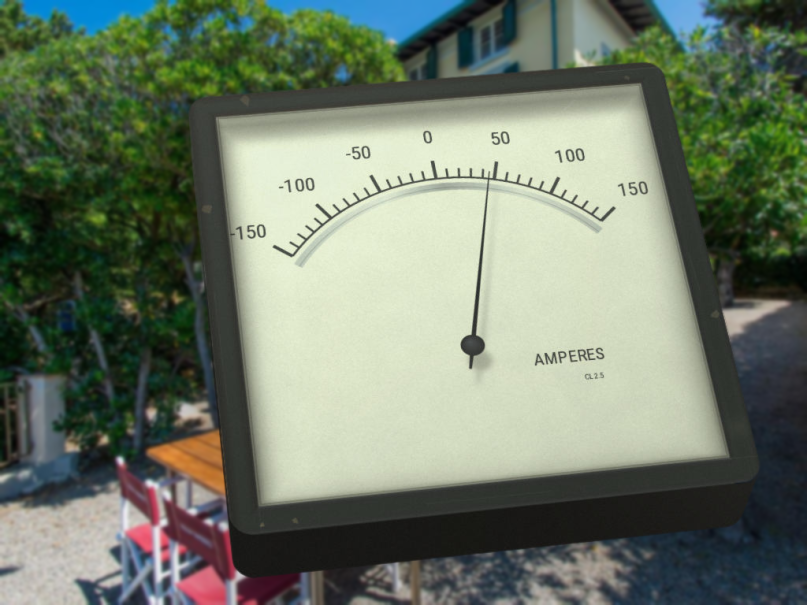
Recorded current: 45 A
